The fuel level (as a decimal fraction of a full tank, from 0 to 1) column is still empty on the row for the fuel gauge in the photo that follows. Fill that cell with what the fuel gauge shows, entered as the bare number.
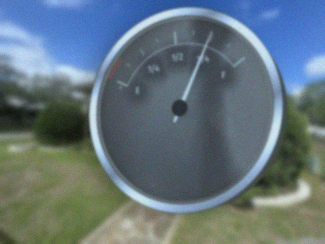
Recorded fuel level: 0.75
